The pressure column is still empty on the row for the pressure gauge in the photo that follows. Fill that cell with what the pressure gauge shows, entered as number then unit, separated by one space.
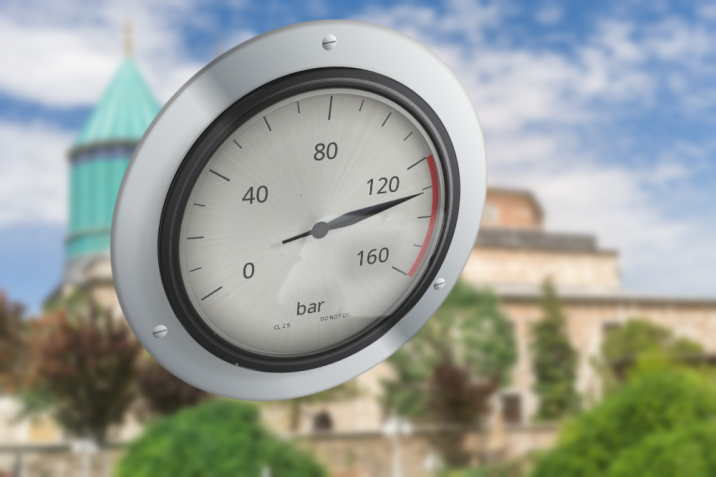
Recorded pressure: 130 bar
